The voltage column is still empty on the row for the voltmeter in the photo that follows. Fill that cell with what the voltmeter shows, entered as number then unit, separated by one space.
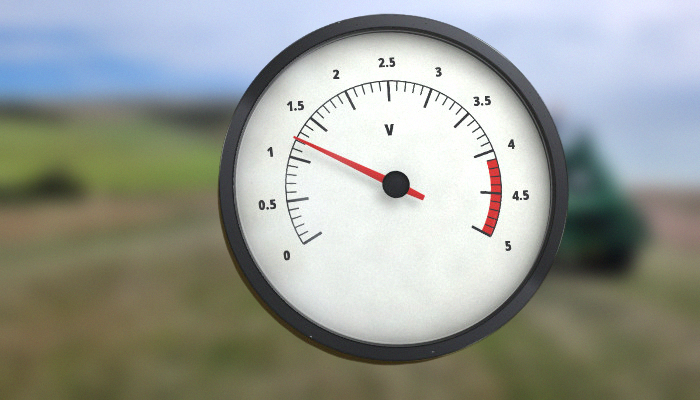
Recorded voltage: 1.2 V
